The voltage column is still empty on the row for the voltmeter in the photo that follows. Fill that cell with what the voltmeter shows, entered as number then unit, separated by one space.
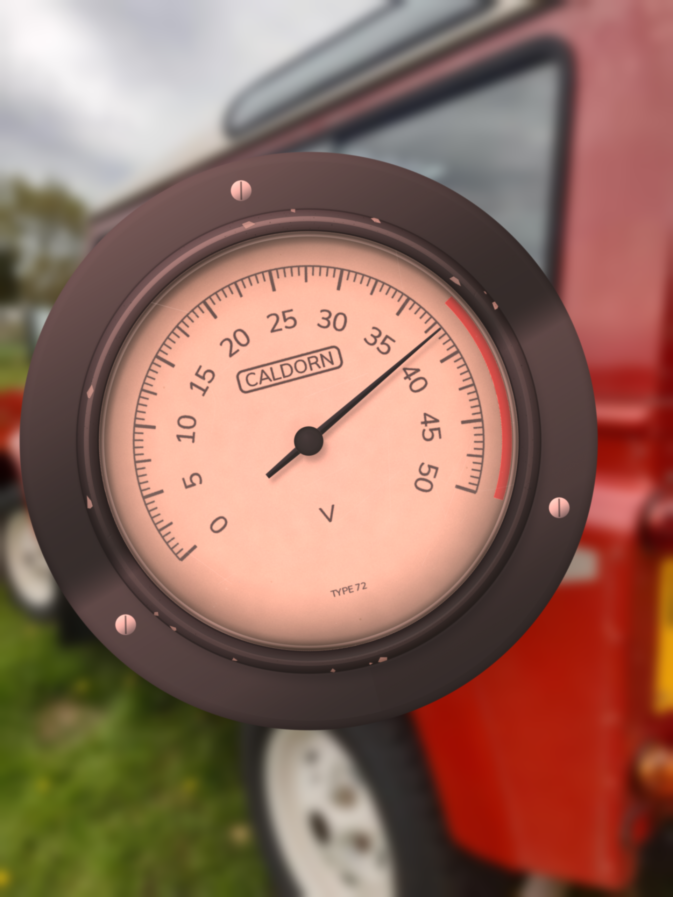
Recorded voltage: 38 V
